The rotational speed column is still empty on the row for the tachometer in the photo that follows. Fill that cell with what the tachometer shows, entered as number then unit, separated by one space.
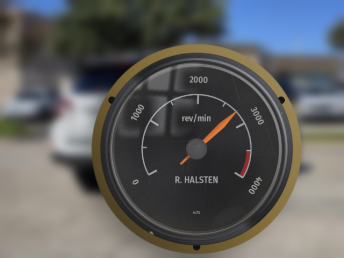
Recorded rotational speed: 2750 rpm
